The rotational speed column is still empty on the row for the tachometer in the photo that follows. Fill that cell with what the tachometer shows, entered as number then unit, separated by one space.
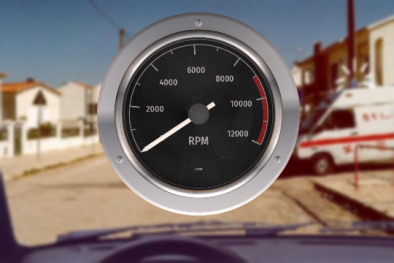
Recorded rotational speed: 0 rpm
